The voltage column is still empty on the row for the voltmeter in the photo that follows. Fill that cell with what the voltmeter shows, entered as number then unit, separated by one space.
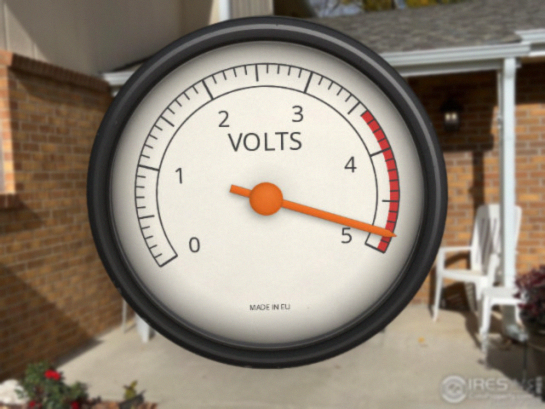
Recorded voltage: 4.8 V
